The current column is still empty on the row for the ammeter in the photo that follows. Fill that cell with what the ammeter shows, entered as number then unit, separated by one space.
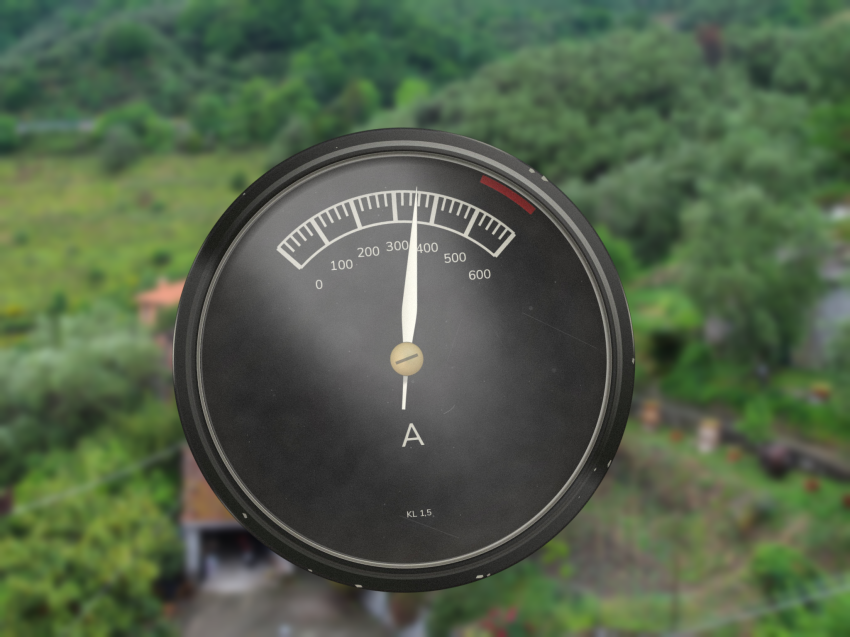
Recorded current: 350 A
